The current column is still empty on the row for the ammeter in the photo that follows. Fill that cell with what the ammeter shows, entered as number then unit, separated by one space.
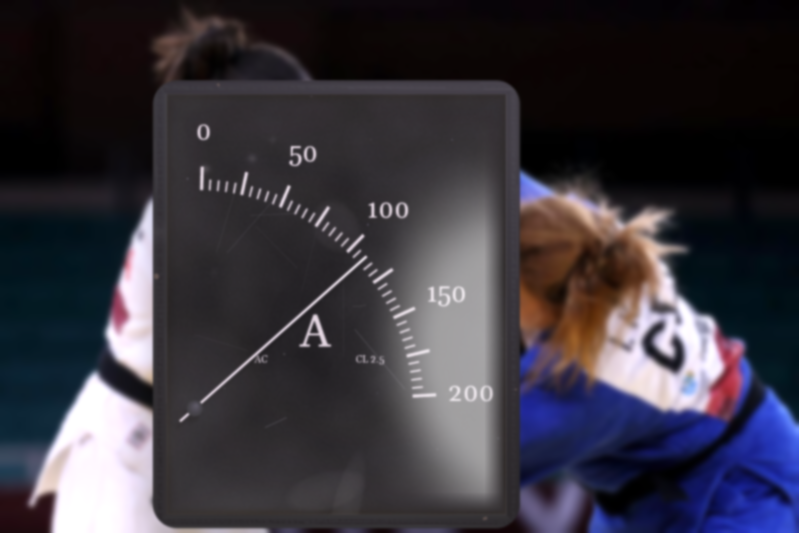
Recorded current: 110 A
